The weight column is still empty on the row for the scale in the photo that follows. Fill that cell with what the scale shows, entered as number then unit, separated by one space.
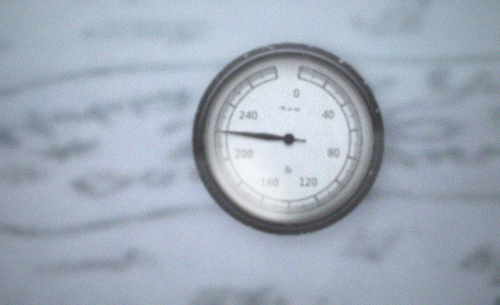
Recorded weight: 220 lb
